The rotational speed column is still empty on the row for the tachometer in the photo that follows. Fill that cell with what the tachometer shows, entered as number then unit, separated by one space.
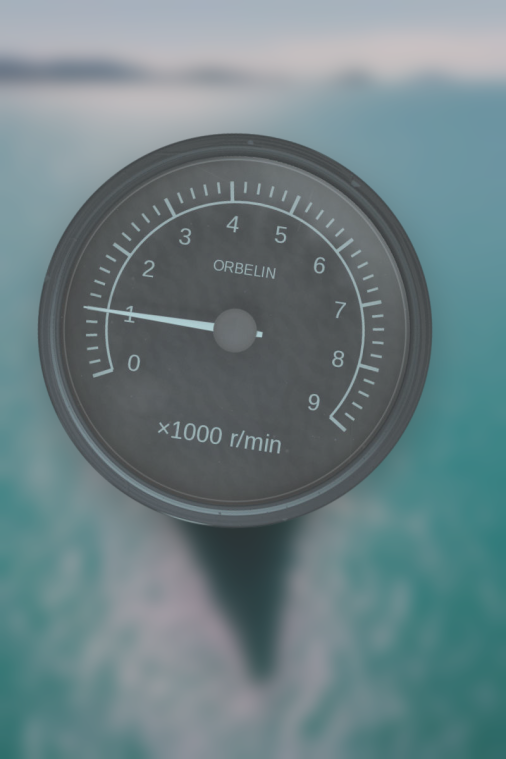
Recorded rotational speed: 1000 rpm
